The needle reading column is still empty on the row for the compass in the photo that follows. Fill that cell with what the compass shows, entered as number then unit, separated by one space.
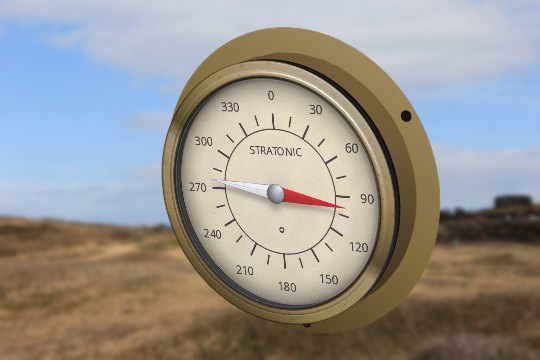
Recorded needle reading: 97.5 °
